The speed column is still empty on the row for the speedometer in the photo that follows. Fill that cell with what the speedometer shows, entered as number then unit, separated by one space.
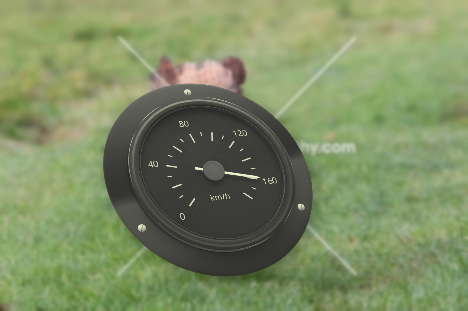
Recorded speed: 160 km/h
